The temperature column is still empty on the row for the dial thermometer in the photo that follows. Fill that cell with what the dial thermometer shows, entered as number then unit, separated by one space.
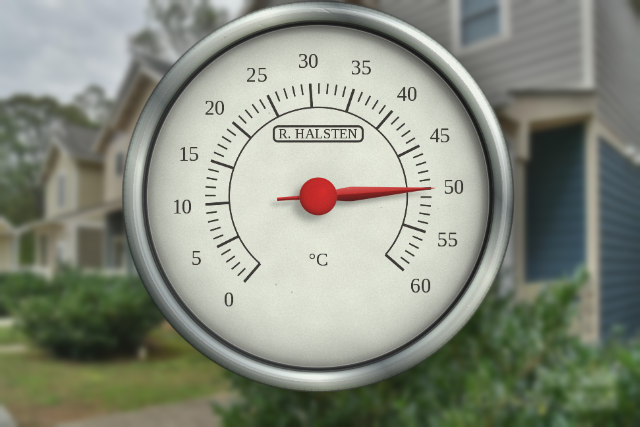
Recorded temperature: 50 °C
